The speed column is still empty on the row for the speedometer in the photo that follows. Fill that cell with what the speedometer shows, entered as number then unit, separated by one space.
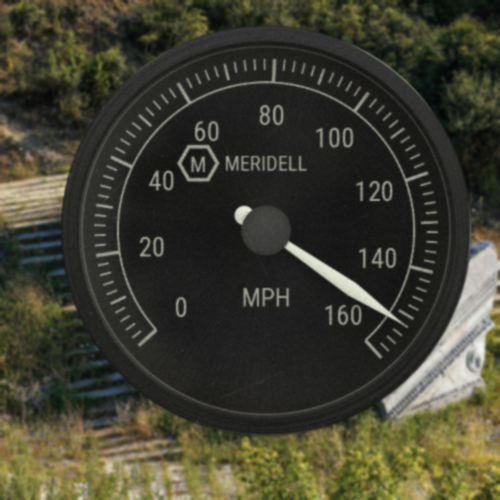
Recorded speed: 152 mph
